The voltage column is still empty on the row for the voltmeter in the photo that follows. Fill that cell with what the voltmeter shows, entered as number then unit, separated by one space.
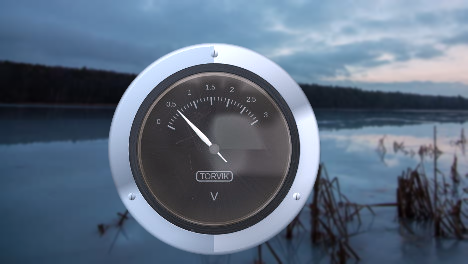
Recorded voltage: 0.5 V
